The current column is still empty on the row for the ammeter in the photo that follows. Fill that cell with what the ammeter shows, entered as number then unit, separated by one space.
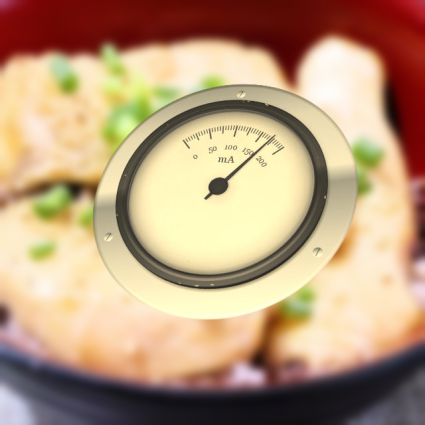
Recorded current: 175 mA
